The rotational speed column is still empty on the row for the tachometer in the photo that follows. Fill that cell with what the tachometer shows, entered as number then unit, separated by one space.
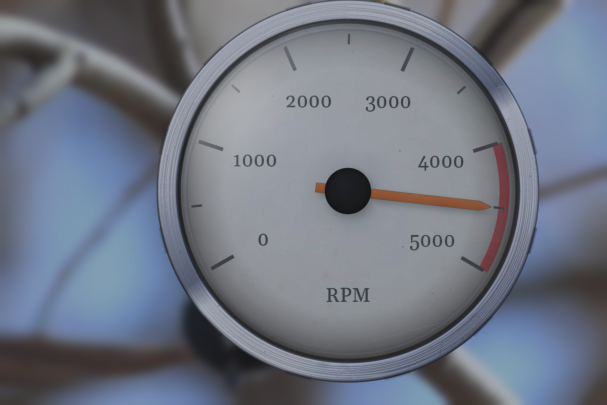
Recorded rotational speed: 4500 rpm
